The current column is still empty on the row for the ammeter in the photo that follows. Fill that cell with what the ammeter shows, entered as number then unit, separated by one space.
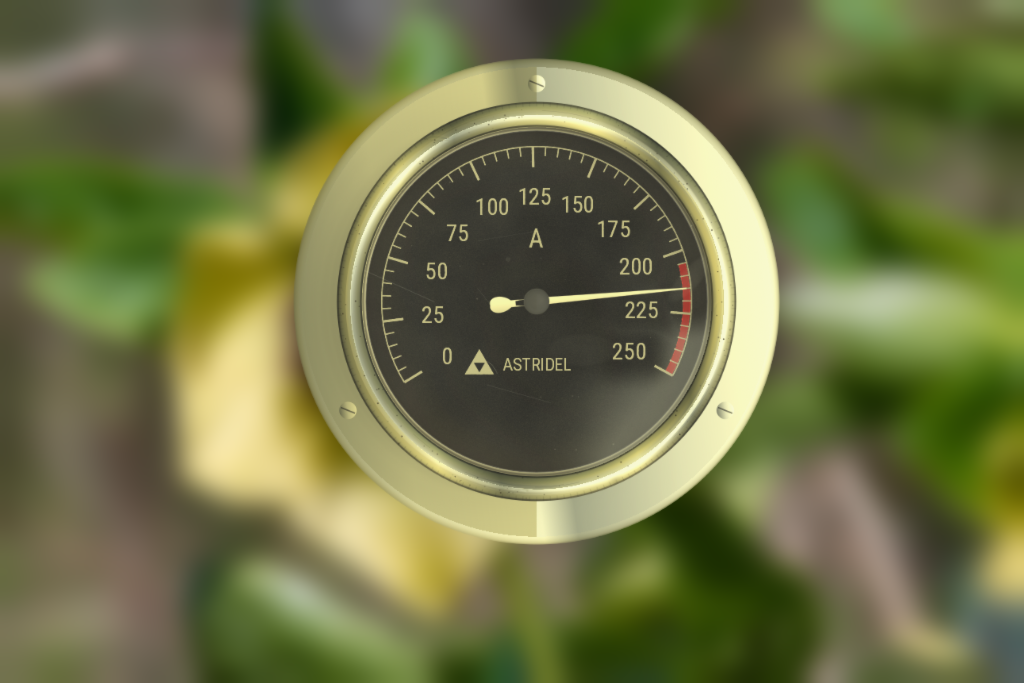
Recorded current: 215 A
